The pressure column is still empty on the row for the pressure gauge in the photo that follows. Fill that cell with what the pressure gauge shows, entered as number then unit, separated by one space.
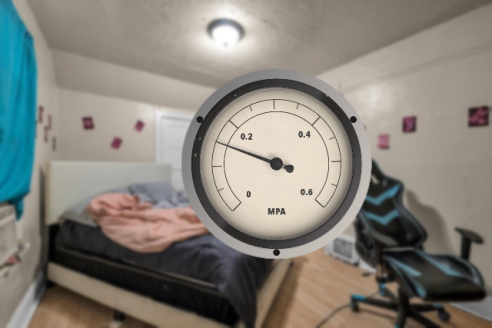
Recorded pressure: 0.15 MPa
